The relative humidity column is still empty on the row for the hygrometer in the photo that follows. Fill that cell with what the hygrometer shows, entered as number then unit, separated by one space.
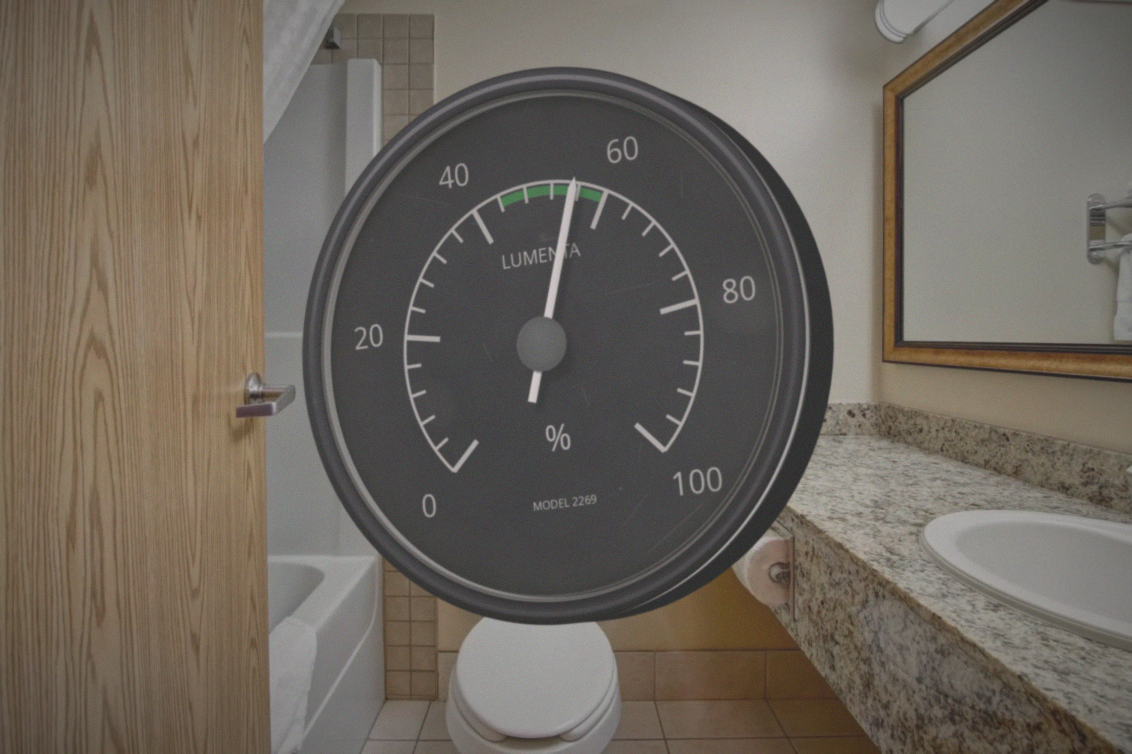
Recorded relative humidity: 56 %
